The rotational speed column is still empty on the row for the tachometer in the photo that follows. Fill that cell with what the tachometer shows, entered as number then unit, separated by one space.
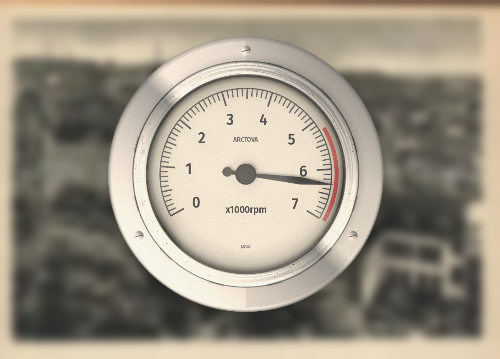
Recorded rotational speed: 6300 rpm
